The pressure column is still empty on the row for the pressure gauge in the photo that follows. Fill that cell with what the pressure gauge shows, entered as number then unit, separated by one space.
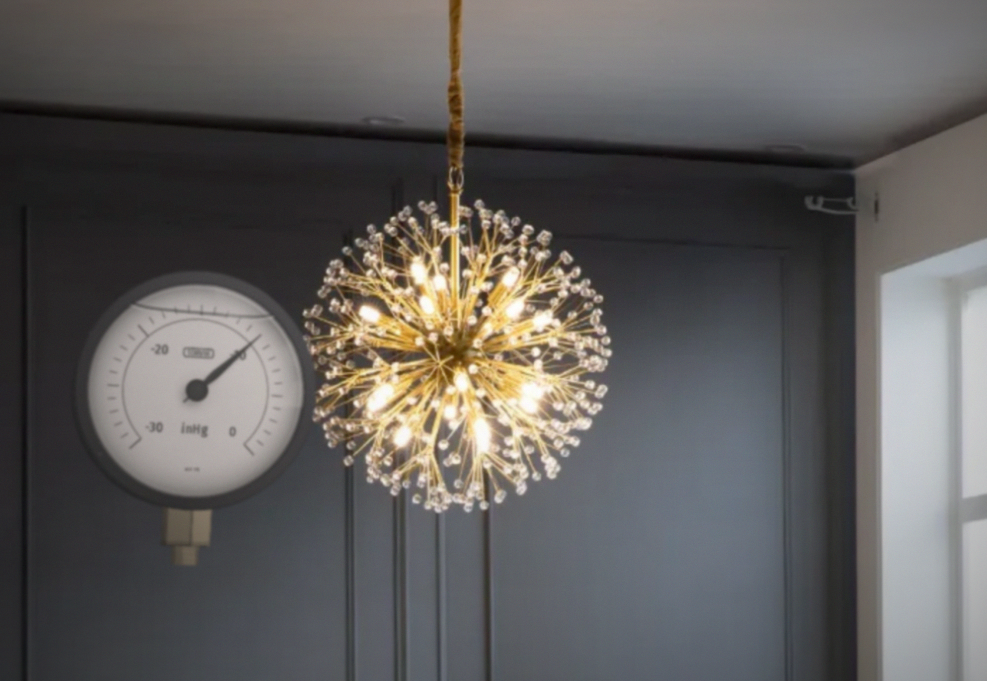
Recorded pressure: -10 inHg
